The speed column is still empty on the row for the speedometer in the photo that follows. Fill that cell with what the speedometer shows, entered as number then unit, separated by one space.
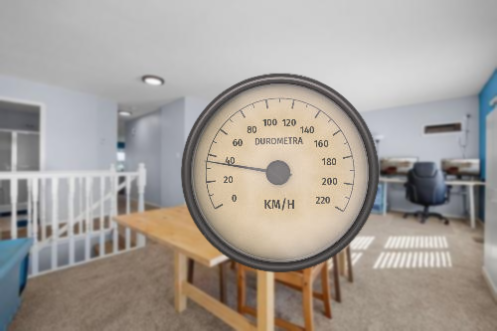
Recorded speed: 35 km/h
